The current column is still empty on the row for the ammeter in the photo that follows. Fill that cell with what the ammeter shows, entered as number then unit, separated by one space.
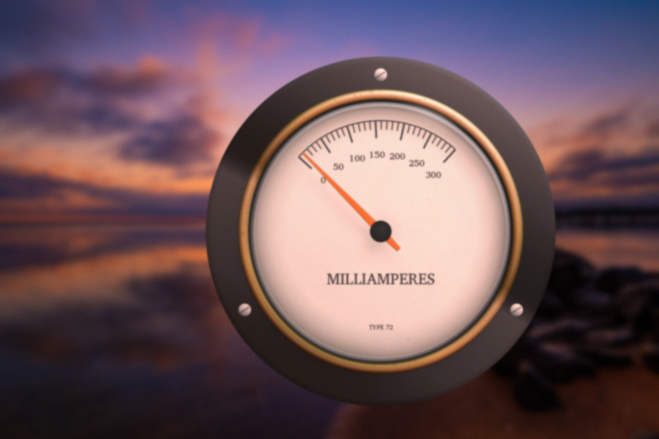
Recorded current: 10 mA
